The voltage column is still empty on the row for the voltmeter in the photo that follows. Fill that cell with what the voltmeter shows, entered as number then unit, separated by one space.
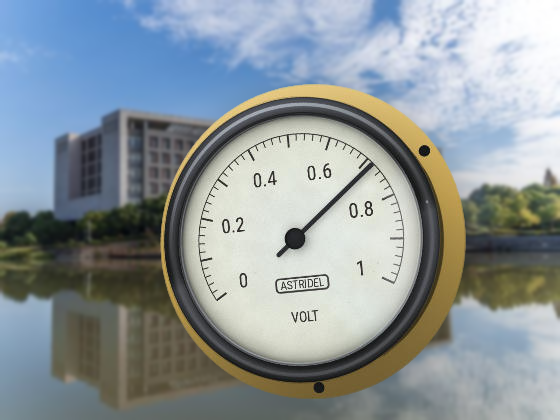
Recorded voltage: 0.72 V
